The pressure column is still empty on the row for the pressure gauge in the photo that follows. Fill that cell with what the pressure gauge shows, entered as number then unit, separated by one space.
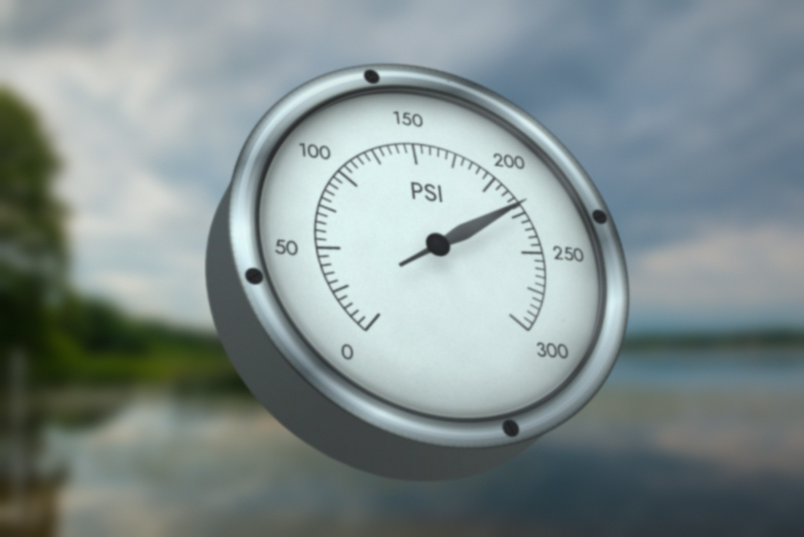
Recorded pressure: 220 psi
